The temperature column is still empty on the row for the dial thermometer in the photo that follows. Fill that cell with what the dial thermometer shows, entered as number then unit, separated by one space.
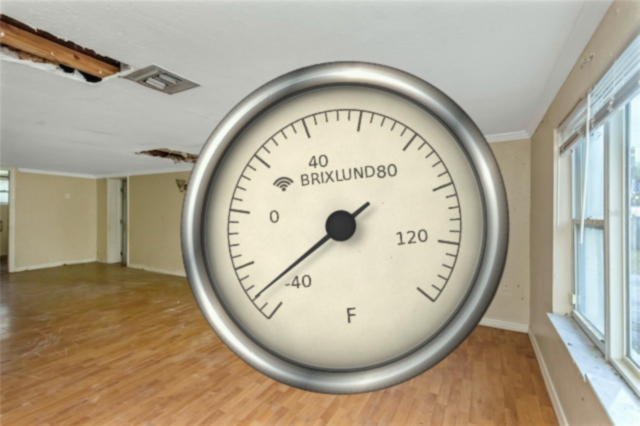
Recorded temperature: -32 °F
